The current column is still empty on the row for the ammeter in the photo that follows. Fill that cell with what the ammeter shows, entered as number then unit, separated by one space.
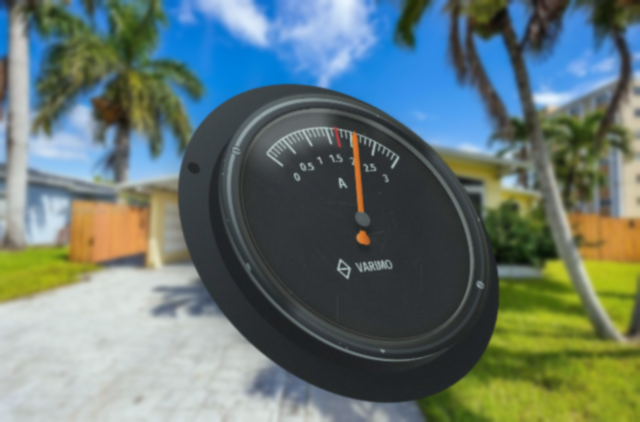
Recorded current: 2 A
